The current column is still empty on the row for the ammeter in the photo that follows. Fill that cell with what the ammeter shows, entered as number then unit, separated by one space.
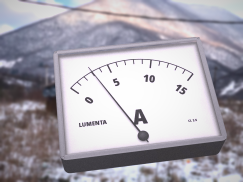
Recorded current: 3 A
